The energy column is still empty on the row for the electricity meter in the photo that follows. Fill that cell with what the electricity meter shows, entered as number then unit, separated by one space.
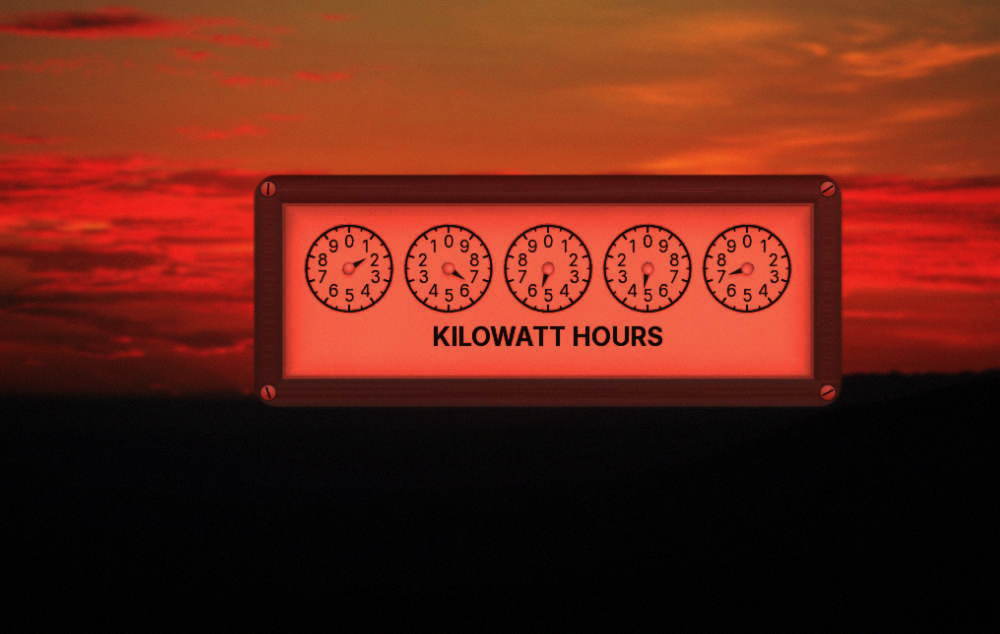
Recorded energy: 16547 kWh
